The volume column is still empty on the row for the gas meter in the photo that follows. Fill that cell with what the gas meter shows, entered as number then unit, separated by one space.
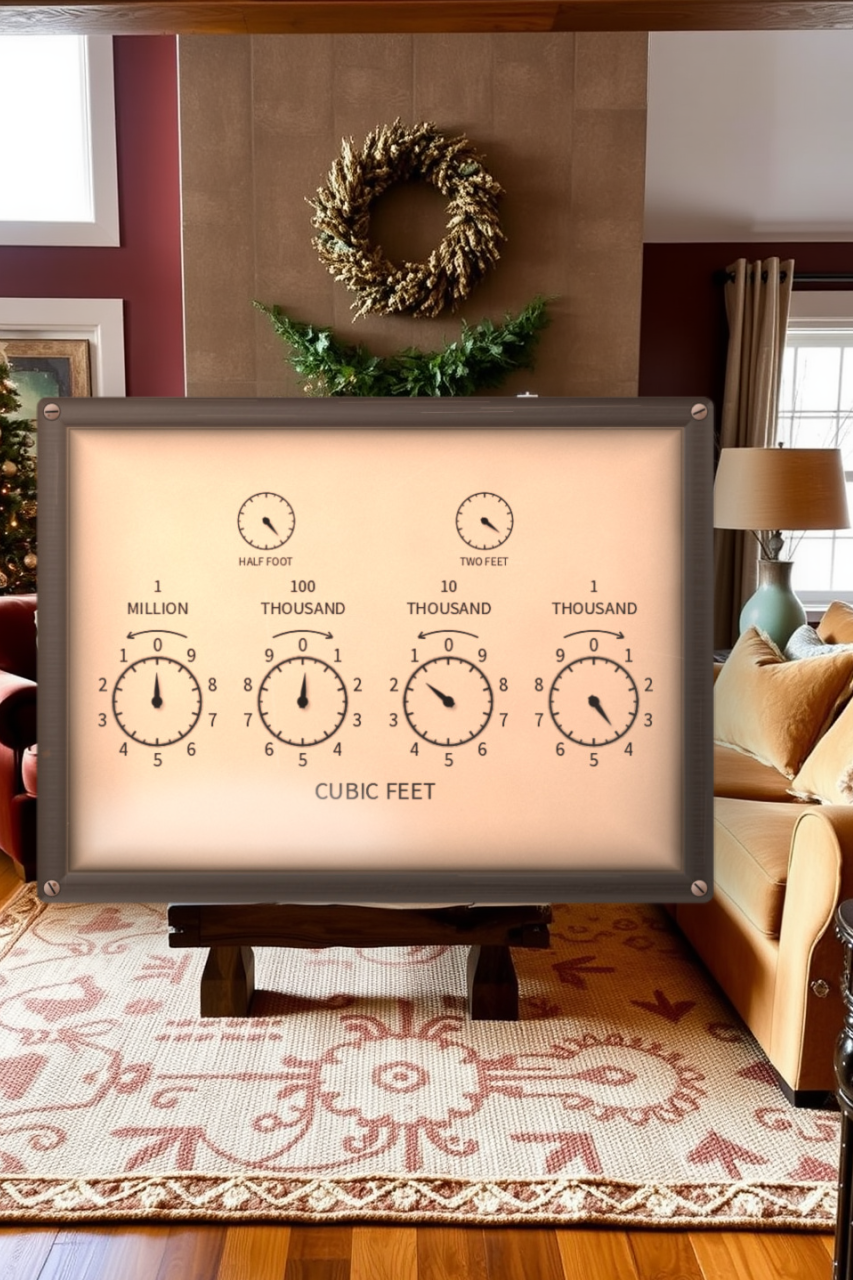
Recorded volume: 1400 ft³
